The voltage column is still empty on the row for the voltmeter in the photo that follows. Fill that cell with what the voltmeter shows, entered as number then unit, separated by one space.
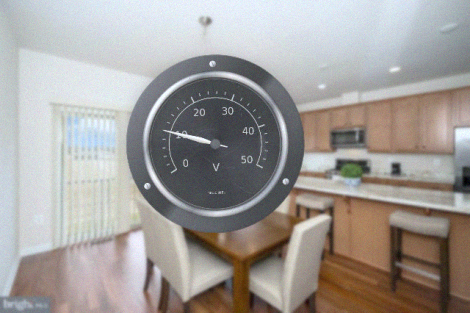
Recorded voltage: 10 V
